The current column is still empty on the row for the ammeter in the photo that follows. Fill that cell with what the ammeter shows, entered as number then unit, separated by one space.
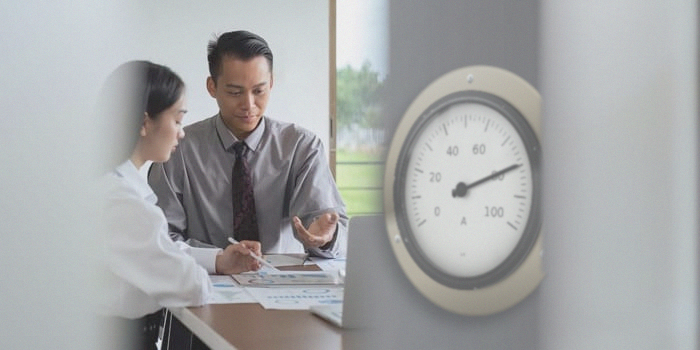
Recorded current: 80 A
